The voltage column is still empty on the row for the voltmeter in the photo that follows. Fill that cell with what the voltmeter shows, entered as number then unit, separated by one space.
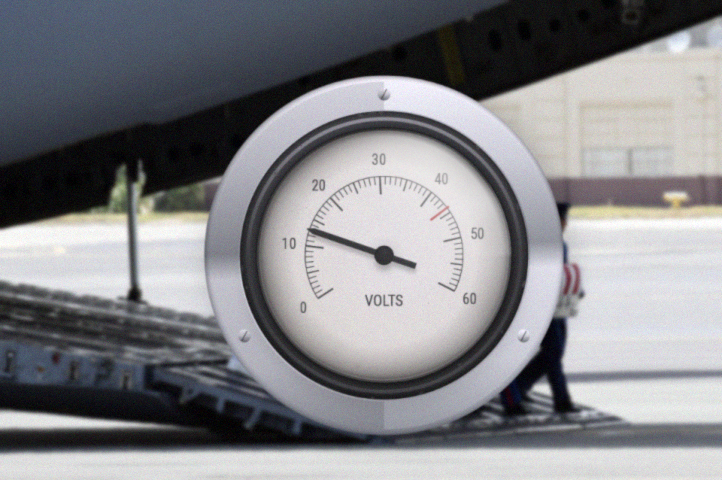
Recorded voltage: 13 V
